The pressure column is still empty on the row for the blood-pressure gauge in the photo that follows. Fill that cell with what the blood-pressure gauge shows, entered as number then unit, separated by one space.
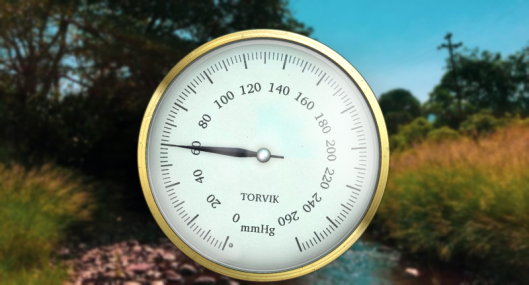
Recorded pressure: 60 mmHg
